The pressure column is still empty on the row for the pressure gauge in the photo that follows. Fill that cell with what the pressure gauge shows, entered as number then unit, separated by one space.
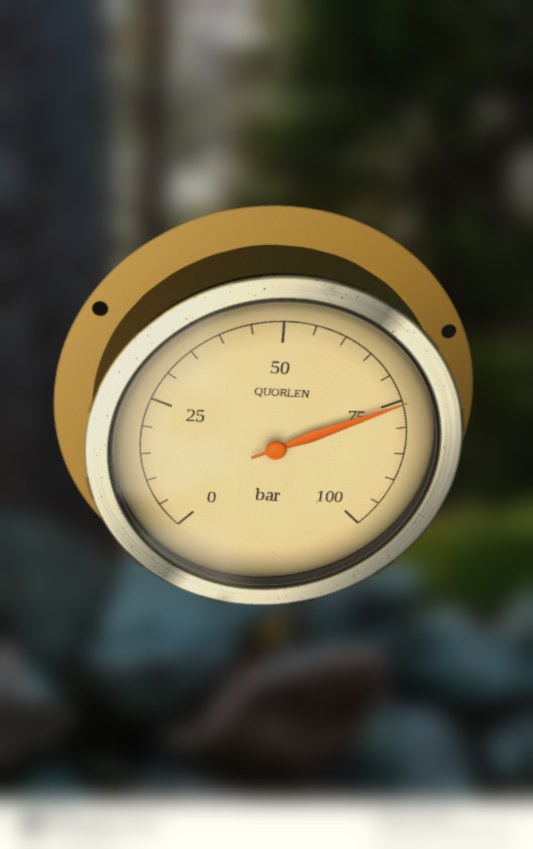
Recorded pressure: 75 bar
